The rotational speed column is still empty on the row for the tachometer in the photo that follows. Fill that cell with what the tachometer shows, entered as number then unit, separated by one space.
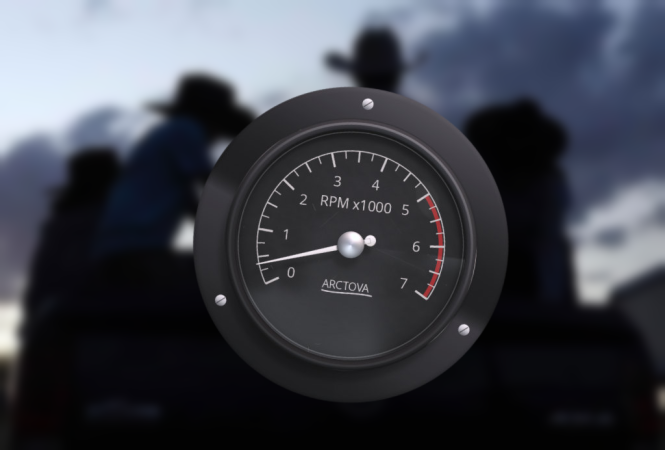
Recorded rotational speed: 375 rpm
